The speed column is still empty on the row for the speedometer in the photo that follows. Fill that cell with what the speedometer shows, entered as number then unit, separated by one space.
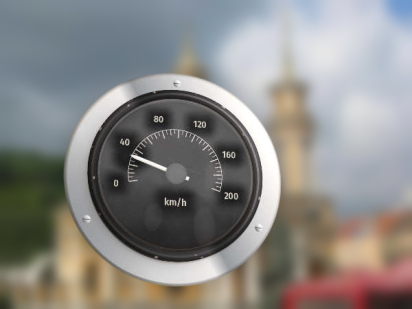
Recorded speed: 30 km/h
